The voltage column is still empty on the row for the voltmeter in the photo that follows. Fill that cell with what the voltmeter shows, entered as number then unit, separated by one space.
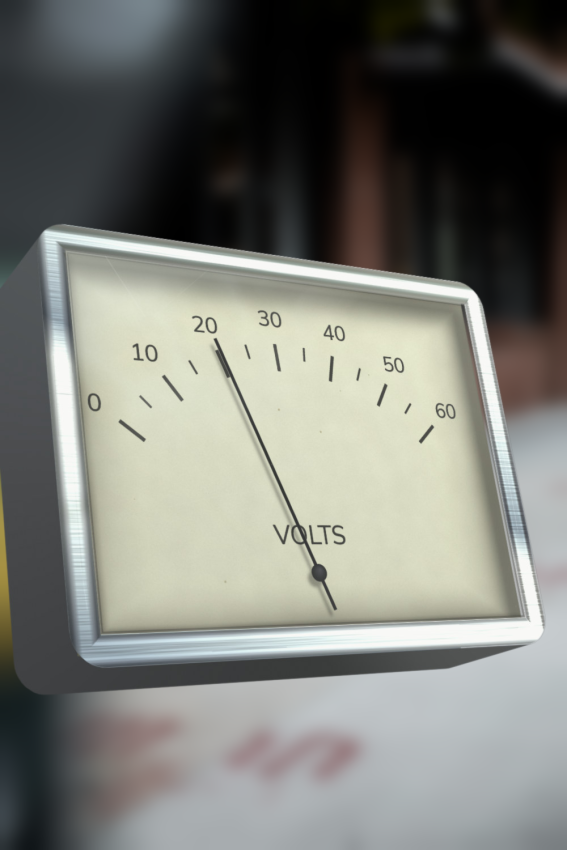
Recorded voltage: 20 V
